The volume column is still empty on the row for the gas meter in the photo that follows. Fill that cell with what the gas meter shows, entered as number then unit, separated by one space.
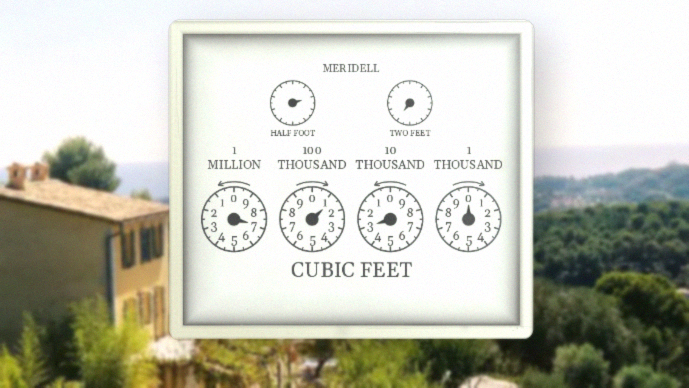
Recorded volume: 713000 ft³
